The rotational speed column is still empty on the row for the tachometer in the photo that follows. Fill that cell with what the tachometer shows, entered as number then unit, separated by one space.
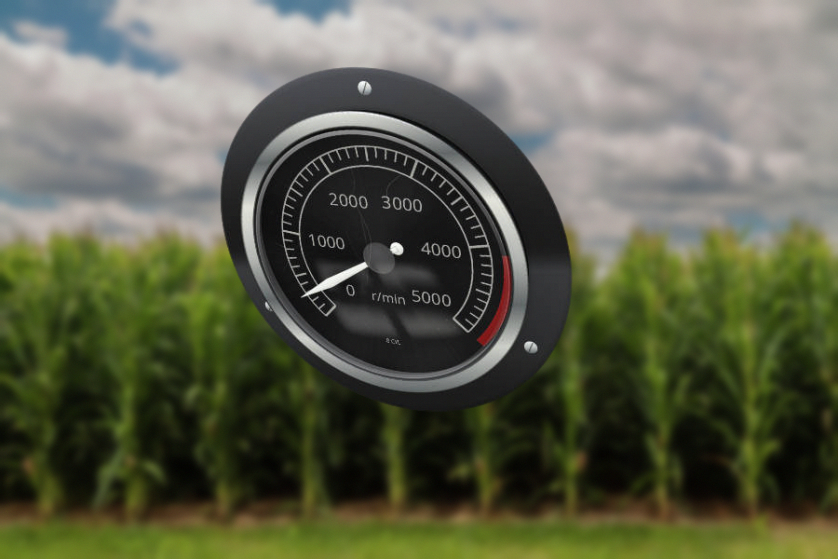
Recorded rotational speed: 300 rpm
